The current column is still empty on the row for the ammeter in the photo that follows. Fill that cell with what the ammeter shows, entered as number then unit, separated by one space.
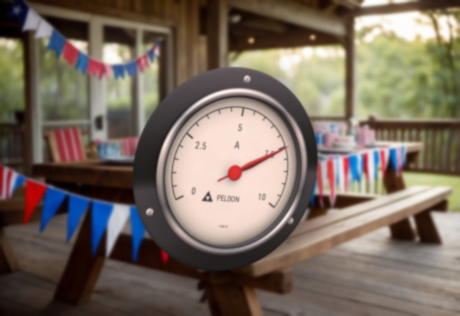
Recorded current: 7.5 A
